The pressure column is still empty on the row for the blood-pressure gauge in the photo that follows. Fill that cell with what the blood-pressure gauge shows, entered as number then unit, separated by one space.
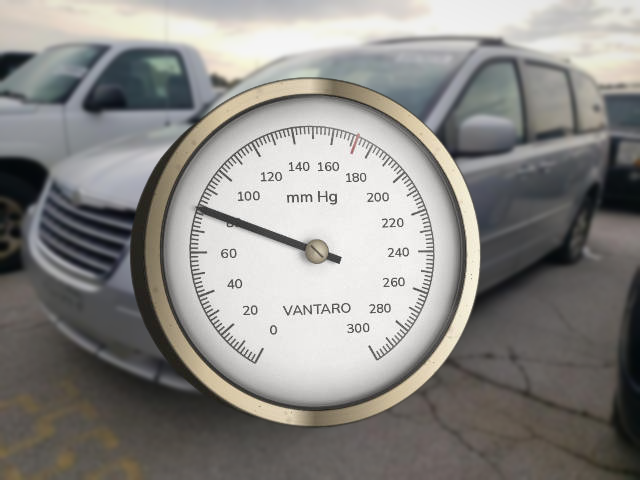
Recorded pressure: 80 mmHg
